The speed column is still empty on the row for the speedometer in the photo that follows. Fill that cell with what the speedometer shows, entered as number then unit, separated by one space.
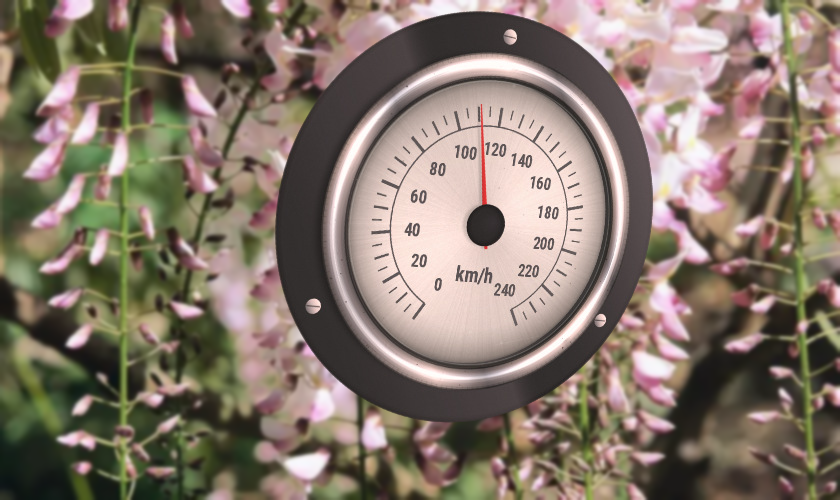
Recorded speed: 110 km/h
